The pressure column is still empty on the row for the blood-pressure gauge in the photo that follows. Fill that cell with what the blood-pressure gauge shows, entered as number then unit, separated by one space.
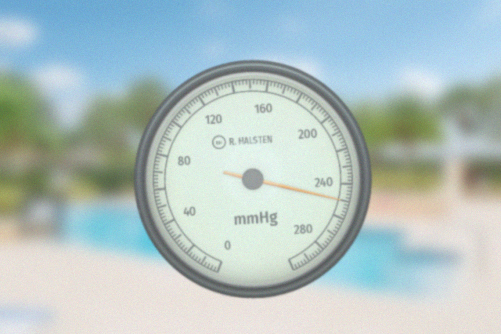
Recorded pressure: 250 mmHg
